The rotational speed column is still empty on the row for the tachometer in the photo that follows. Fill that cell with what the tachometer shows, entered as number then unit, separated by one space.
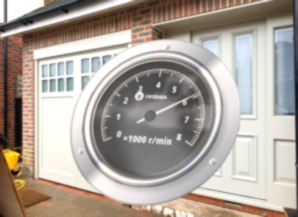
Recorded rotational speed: 6000 rpm
